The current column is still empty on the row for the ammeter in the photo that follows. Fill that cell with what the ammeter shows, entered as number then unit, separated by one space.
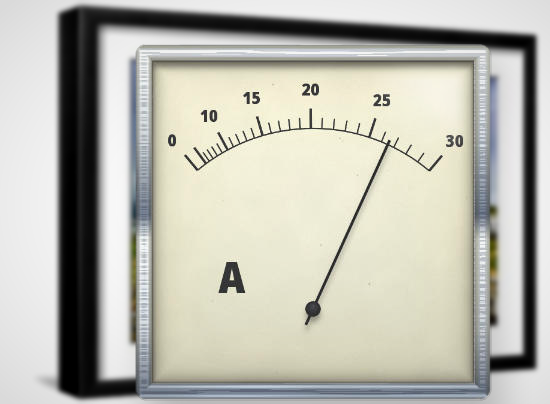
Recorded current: 26.5 A
